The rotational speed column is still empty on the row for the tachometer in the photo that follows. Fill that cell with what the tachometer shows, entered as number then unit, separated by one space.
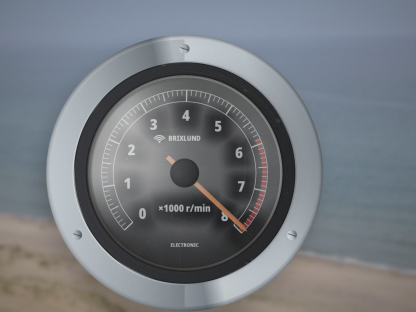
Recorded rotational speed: 7900 rpm
